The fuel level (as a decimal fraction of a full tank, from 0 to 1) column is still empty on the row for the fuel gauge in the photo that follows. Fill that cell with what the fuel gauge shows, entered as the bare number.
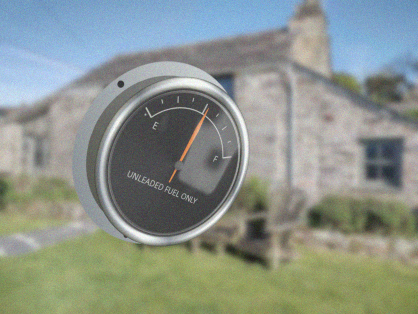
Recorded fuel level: 0.5
